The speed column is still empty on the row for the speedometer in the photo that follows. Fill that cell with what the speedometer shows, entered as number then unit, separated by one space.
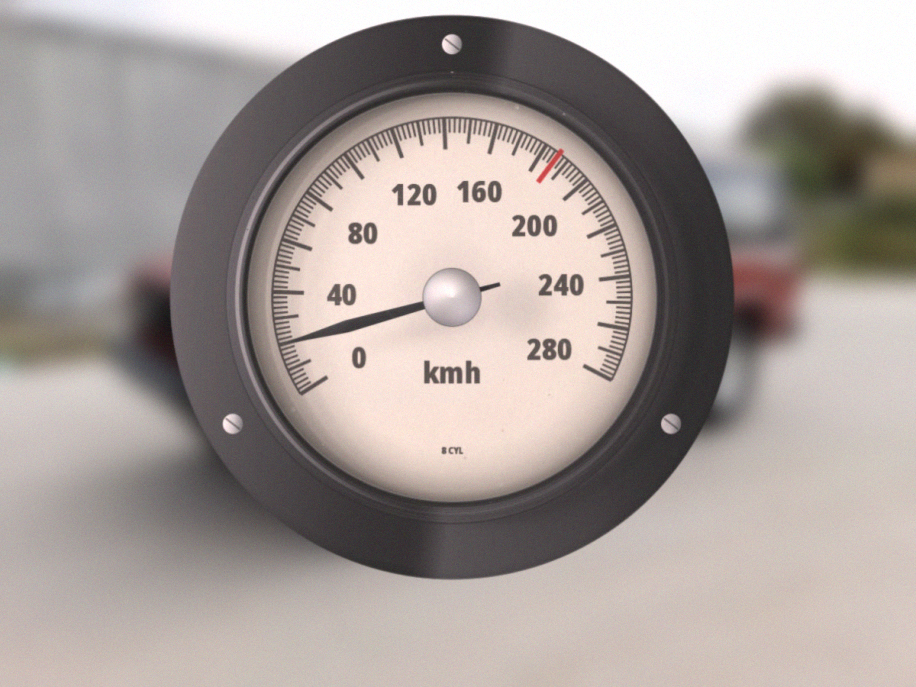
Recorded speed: 20 km/h
